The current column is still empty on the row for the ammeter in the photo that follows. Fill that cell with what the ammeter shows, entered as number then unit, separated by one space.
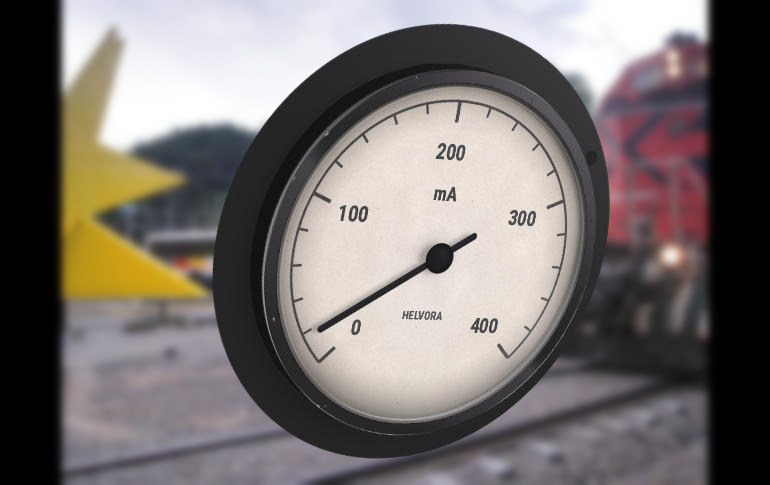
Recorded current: 20 mA
